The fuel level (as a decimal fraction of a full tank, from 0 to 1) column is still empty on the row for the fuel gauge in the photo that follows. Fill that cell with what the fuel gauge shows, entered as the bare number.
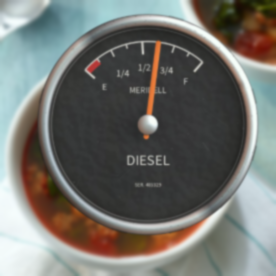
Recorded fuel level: 0.625
